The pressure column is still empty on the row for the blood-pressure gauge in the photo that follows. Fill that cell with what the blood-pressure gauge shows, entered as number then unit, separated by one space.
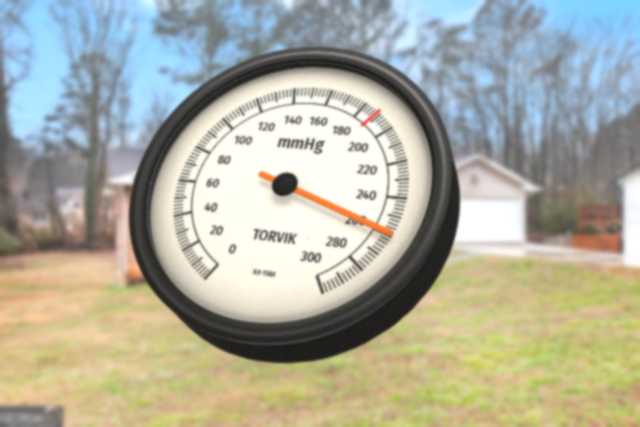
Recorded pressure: 260 mmHg
